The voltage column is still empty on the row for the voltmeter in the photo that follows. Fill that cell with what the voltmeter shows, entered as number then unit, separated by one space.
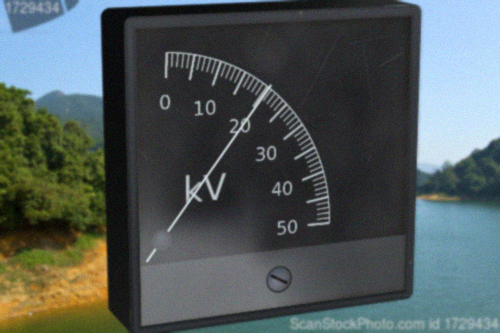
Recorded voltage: 20 kV
